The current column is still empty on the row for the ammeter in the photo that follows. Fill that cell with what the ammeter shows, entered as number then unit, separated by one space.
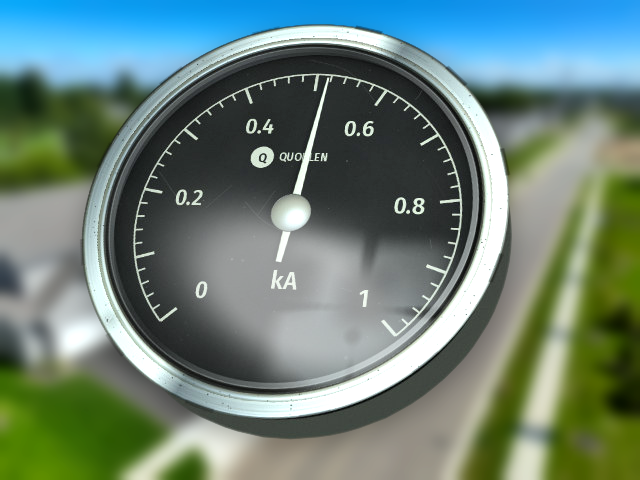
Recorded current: 0.52 kA
